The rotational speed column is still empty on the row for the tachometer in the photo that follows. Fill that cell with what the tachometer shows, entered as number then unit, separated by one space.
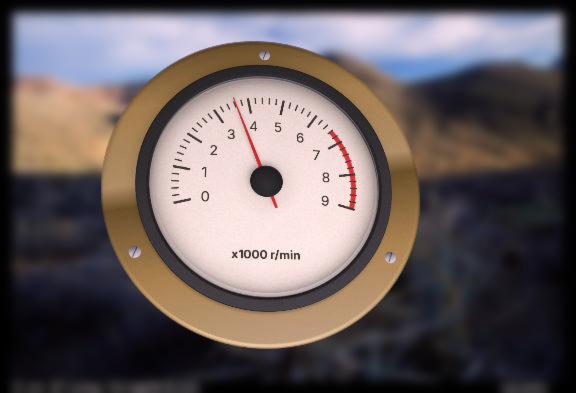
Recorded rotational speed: 3600 rpm
